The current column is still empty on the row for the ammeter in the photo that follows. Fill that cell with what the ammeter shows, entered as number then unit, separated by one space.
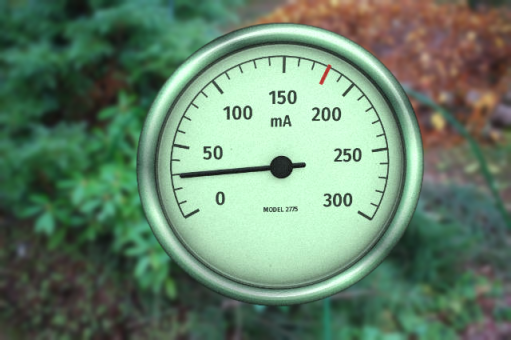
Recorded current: 30 mA
